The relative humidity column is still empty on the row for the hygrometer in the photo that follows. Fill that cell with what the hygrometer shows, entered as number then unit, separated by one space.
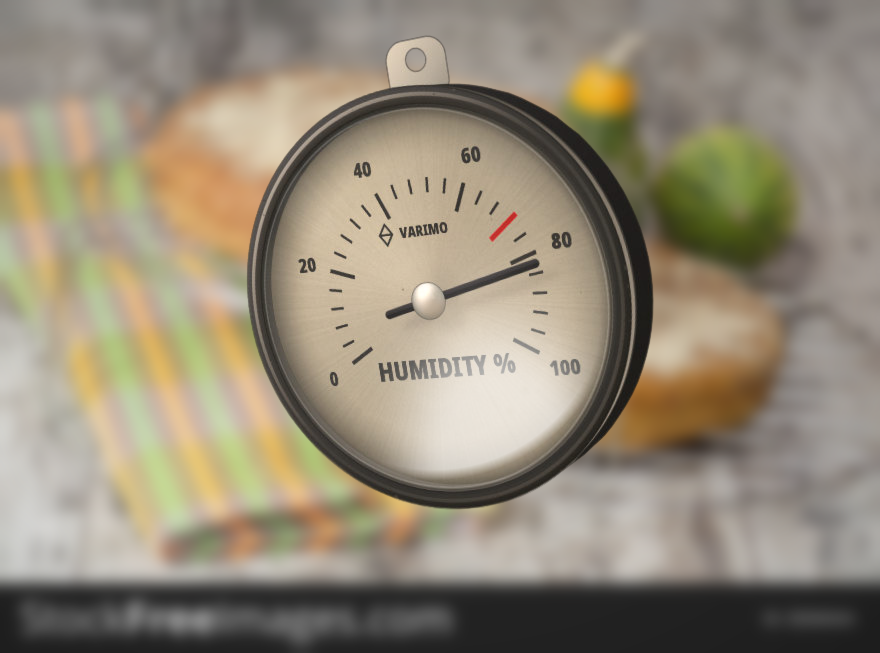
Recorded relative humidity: 82 %
